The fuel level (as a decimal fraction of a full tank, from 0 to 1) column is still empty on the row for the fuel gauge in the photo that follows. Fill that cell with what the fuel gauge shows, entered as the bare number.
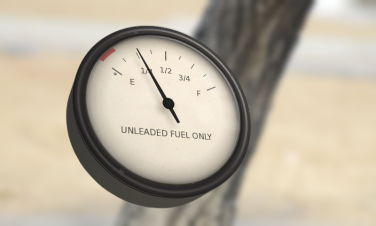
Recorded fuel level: 0.25
